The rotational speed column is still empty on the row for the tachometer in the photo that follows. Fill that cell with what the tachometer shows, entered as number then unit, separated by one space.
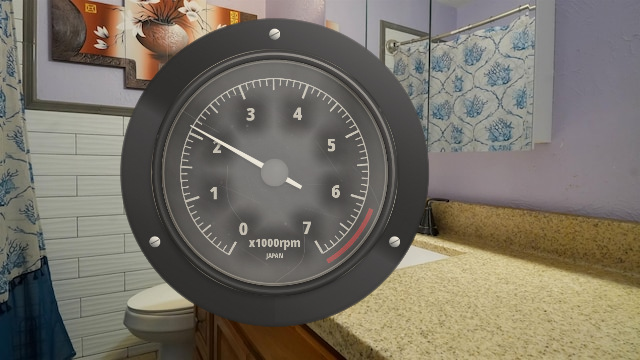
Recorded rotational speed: 2100 rpm
